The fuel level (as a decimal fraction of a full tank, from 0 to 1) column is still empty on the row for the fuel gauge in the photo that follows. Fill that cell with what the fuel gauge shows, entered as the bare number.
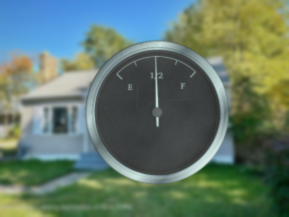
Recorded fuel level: 0.5
